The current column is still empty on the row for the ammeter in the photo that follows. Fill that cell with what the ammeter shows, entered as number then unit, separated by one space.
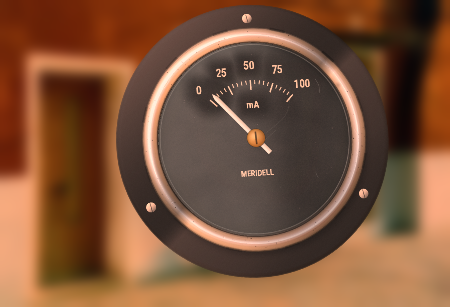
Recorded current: 5 mA
